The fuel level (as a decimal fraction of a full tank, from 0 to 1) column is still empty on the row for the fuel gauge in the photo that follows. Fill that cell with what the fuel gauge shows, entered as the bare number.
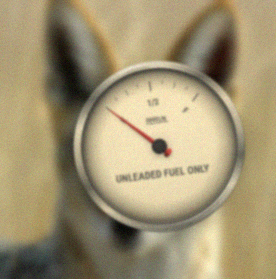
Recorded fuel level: 0
